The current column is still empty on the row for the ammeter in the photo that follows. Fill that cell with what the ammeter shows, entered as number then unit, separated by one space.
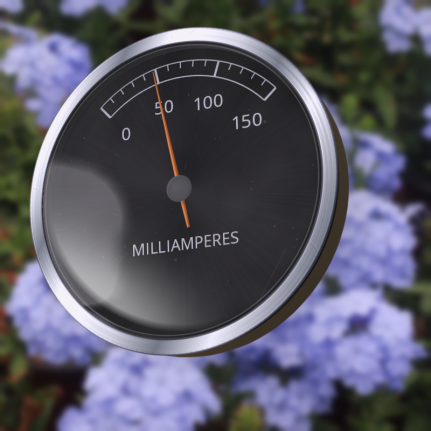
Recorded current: 50 mA
